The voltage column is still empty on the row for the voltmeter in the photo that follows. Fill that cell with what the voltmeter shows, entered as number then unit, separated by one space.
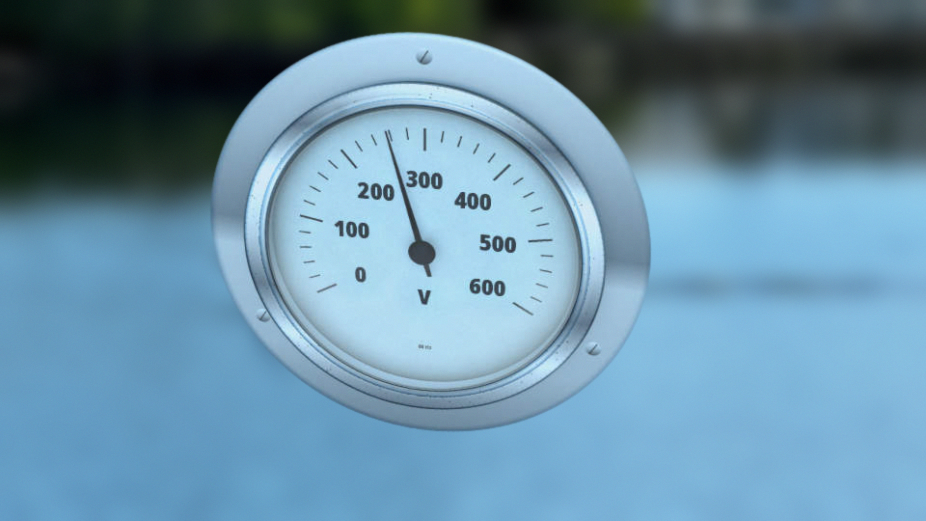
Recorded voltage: 260 V
